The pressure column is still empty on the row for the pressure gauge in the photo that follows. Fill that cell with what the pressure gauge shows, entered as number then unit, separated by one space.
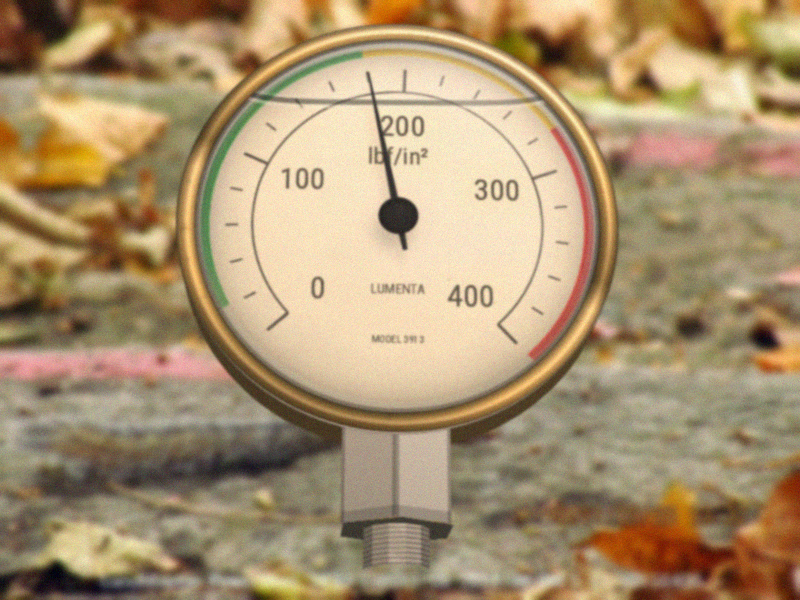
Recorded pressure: 180 psi
